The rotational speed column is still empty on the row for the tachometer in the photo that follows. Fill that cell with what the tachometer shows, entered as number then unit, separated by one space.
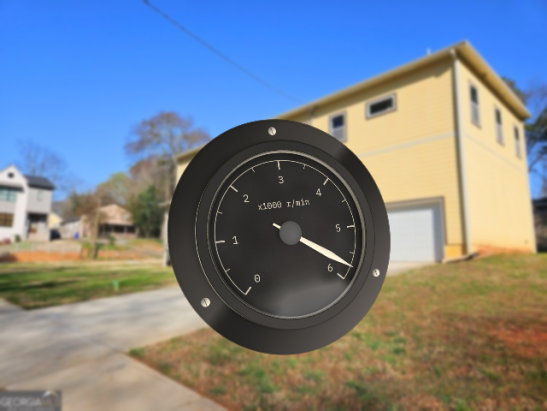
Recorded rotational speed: 5750 rpm
